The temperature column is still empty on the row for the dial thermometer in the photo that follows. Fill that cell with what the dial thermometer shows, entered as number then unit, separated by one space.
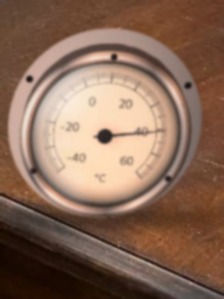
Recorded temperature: 40 °C
